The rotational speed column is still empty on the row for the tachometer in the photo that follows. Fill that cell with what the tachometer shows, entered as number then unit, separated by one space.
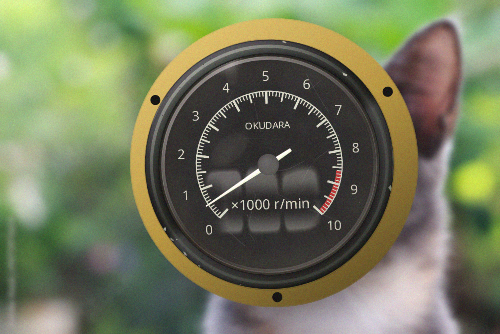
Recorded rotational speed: 500 rpm
